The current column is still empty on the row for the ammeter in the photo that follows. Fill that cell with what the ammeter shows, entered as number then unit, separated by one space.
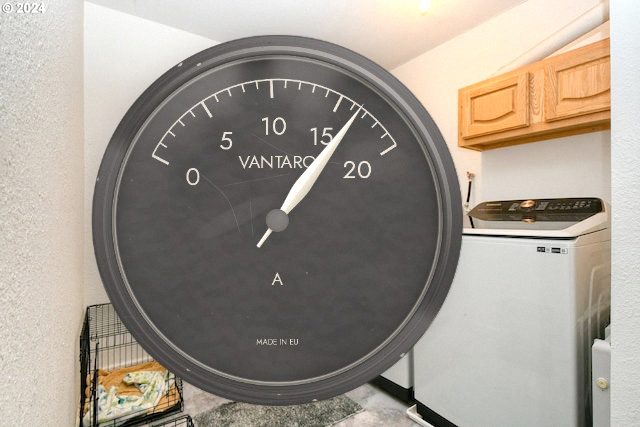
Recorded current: 16.5 A
